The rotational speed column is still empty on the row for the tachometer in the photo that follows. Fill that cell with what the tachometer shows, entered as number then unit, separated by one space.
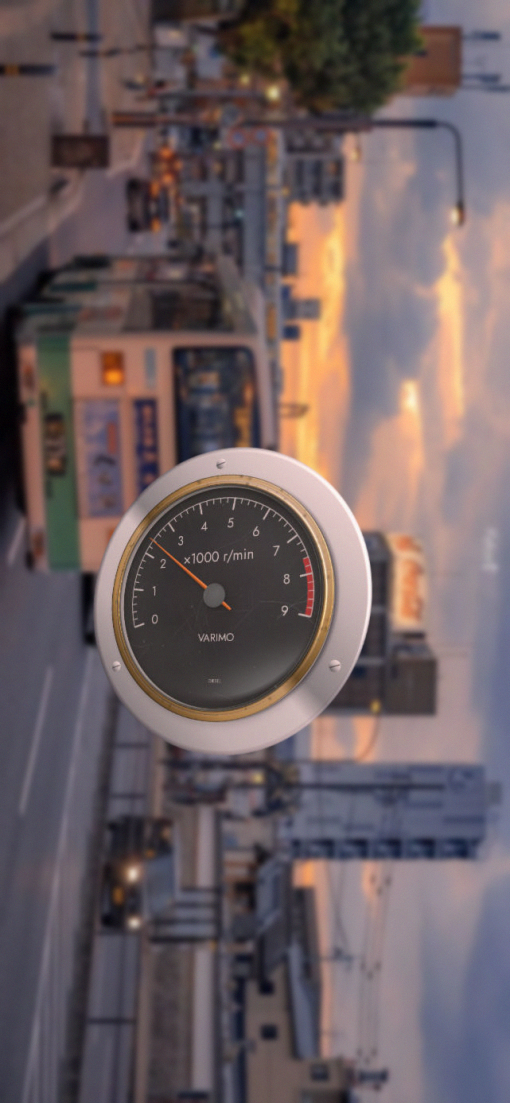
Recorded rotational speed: 2400 rpm
